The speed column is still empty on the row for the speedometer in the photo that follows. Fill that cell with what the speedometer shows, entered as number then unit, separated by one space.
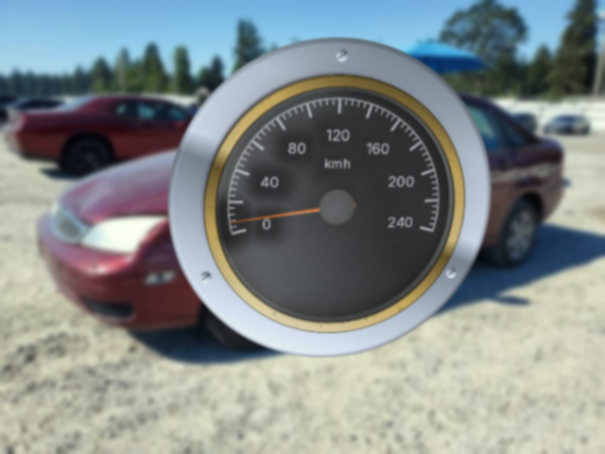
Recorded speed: 8 km/h
